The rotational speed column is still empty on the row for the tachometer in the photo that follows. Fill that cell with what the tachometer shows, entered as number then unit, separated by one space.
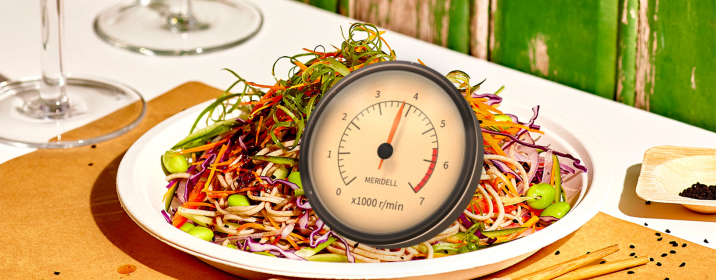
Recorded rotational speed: 3800 rpm
